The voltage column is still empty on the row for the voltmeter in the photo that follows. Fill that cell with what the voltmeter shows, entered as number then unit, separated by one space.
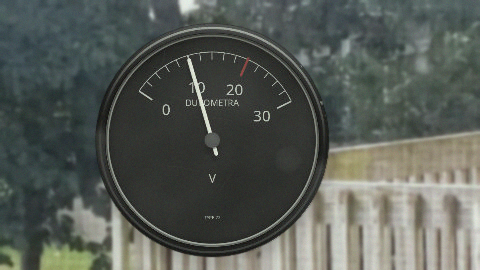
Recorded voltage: 10 V
